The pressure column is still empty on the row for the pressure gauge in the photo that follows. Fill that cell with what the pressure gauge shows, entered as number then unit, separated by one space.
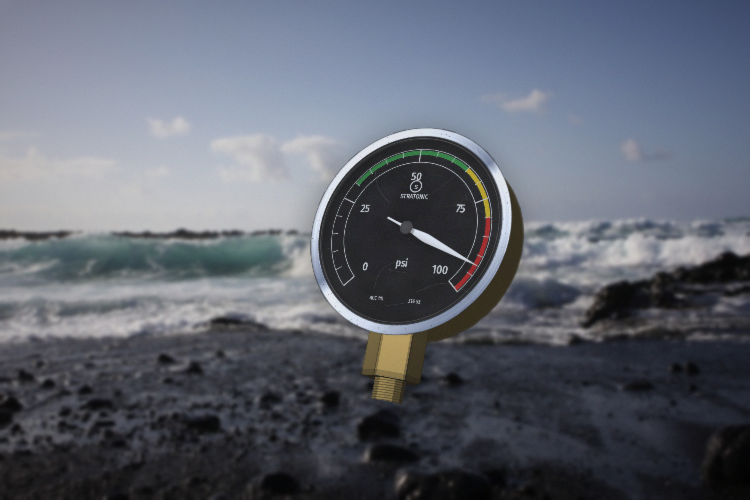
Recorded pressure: 92.5 psi
